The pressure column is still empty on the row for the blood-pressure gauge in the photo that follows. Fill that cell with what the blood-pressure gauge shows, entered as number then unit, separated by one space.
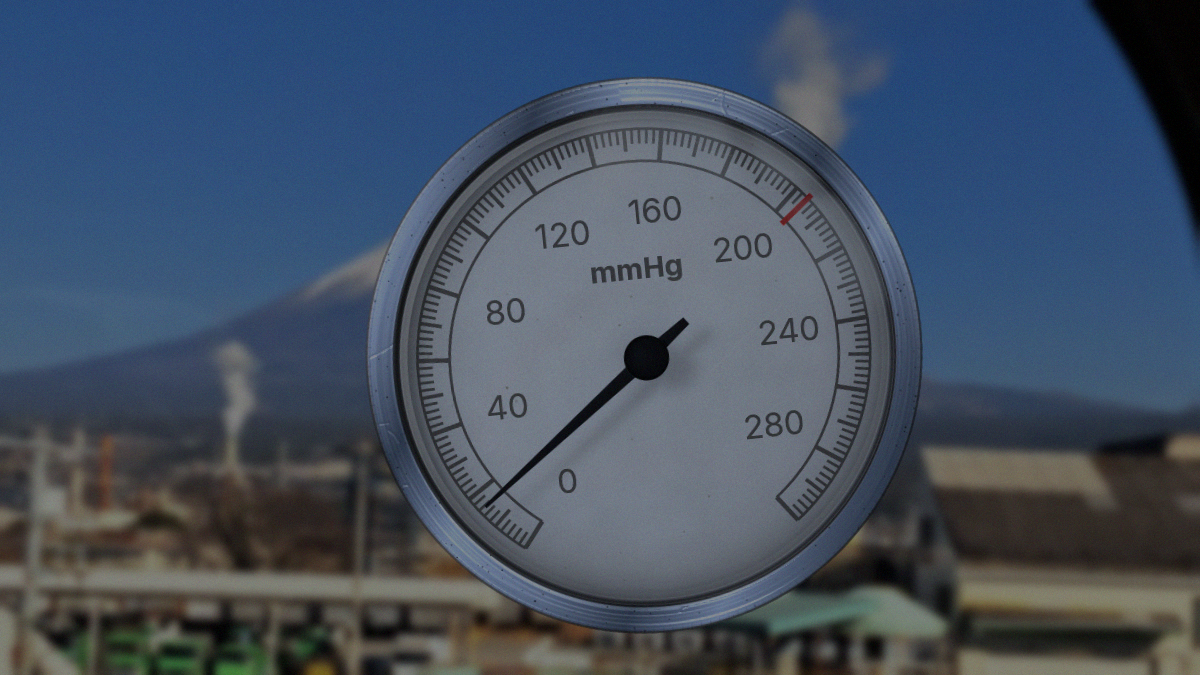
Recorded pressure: 16 mmHg
